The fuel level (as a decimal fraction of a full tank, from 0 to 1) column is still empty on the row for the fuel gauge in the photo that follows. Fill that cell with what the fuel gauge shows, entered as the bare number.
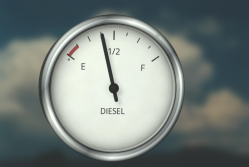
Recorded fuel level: 0.375
